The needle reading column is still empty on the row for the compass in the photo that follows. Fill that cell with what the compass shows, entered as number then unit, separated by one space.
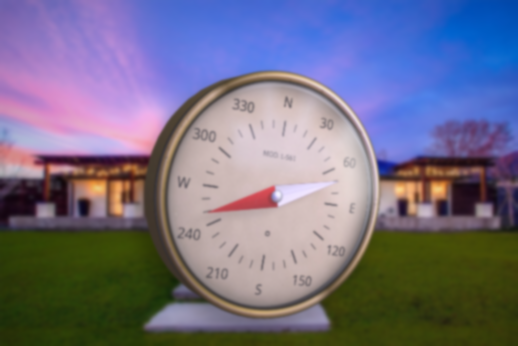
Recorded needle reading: 250 °
